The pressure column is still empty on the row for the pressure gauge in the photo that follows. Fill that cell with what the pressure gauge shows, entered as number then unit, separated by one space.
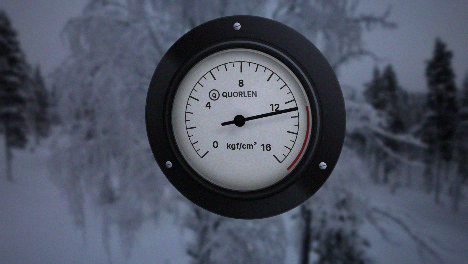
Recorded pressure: 12.5 kg/cm²
